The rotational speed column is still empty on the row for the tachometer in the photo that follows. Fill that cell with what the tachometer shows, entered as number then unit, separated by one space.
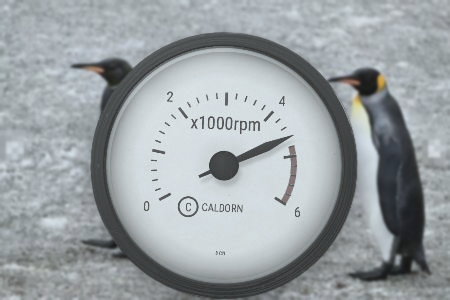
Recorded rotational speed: 4600 rpm
